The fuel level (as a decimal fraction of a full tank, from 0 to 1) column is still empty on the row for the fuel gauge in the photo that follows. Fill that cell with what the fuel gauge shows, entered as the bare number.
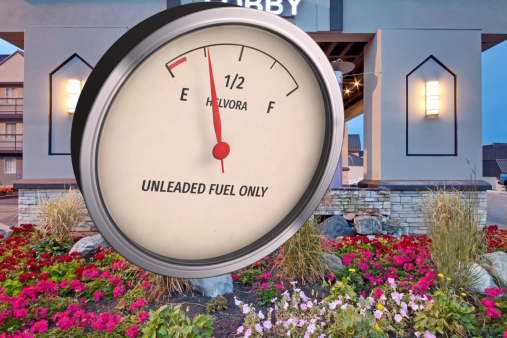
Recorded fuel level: 0.25
